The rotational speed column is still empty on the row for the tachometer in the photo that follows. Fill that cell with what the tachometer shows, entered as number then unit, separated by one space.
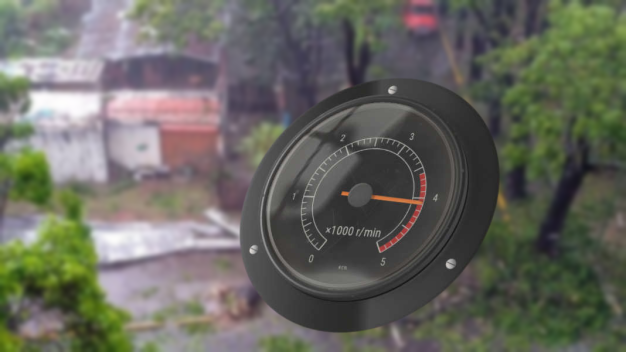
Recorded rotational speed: 4100 rpm
